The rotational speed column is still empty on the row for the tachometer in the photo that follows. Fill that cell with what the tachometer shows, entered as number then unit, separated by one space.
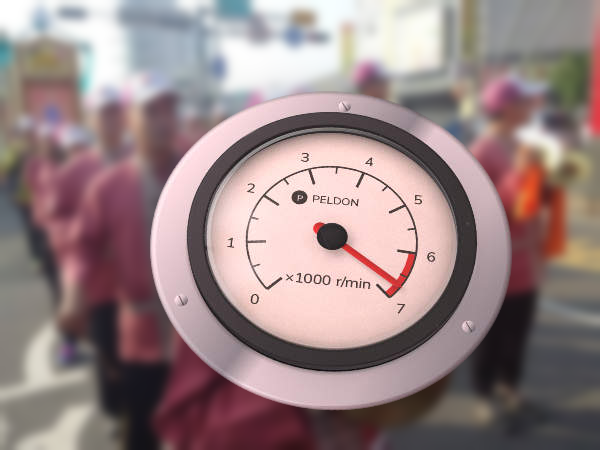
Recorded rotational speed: 6750 rpm
